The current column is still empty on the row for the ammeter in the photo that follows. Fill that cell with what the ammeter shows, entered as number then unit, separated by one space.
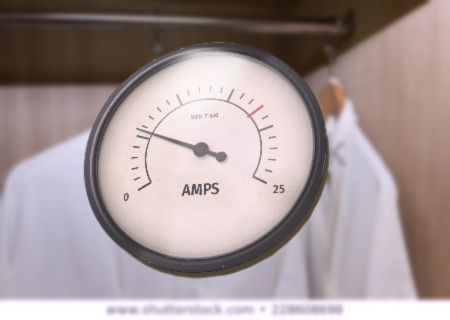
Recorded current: 5.5 A
